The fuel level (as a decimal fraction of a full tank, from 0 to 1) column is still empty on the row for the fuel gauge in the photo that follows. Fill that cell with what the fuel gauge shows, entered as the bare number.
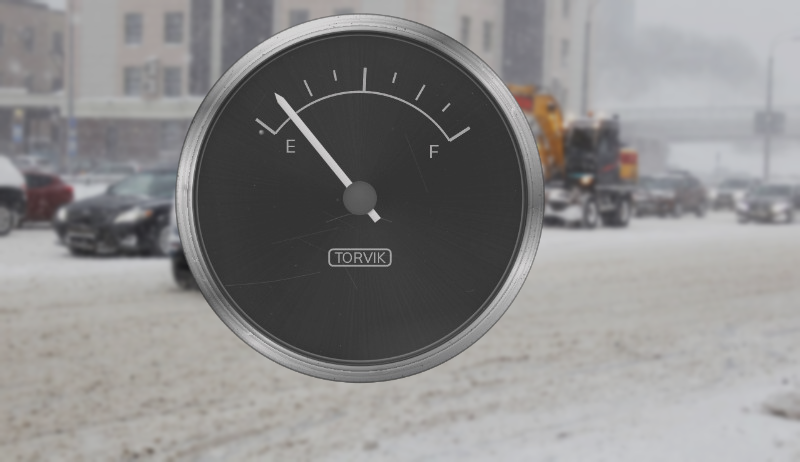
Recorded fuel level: 0.125
